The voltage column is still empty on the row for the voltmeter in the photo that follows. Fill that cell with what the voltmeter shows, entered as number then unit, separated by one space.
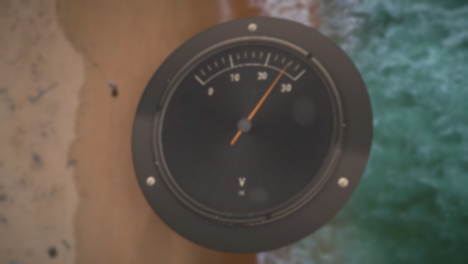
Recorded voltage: 26 V
